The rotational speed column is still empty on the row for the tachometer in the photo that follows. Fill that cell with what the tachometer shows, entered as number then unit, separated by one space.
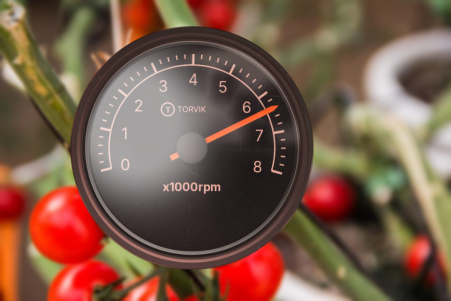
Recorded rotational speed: 6400 rpm
